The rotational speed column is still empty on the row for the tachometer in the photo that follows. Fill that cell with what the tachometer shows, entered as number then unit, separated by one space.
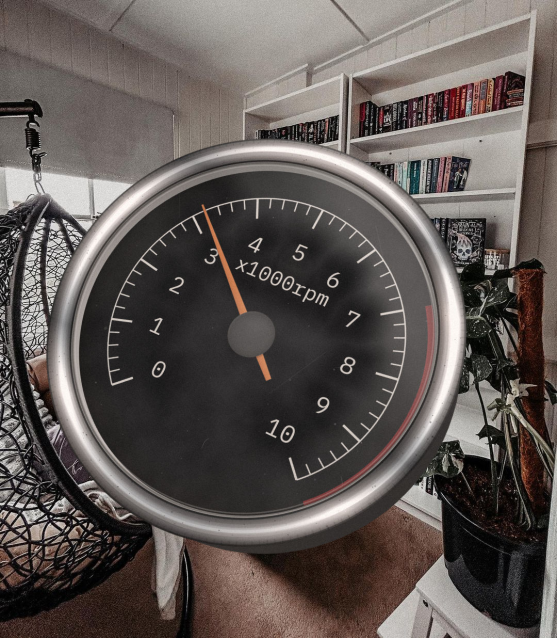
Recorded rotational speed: 3200 rpm
